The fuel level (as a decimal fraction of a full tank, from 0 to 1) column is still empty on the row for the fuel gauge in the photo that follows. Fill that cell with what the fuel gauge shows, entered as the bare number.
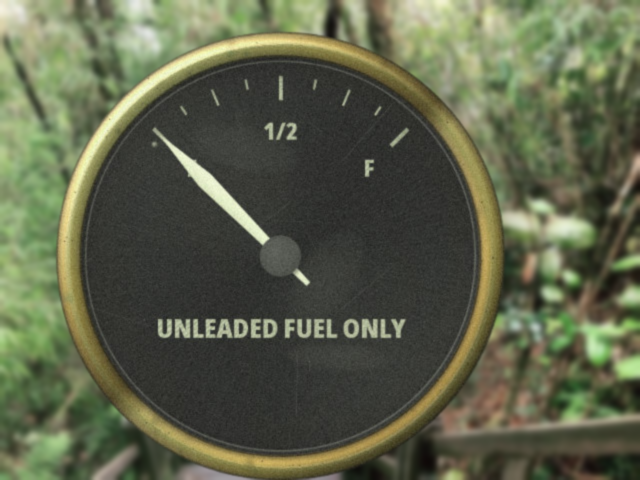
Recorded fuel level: 0
